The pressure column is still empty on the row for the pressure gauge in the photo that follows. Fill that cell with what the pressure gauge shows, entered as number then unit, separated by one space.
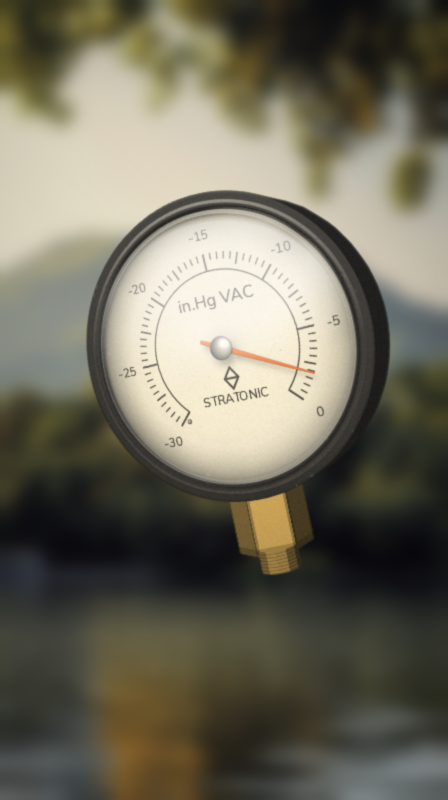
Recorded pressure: -2 inHg
